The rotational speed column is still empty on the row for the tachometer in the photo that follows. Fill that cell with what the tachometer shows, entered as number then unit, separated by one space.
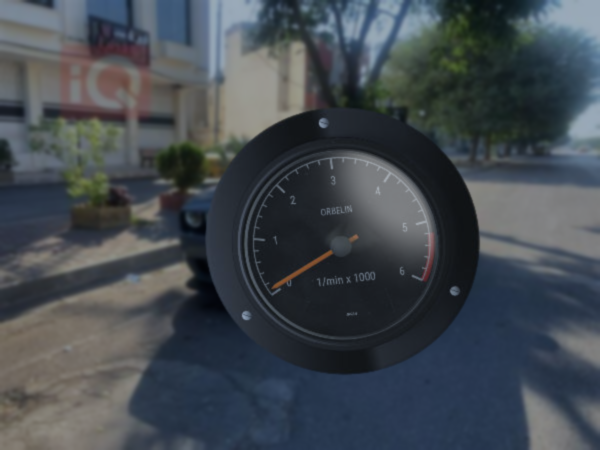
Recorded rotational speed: 100 rpm
